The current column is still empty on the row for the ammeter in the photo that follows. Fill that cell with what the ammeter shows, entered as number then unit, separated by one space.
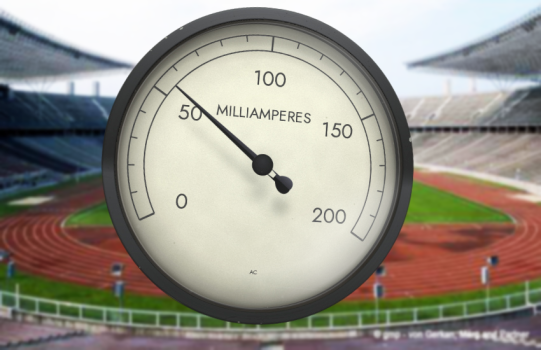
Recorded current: 55 mA
